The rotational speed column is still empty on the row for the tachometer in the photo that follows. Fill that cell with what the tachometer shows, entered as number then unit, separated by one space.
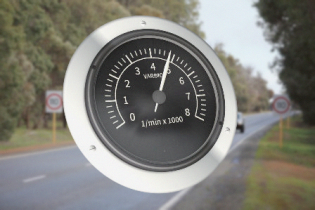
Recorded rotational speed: 4800 rpm
